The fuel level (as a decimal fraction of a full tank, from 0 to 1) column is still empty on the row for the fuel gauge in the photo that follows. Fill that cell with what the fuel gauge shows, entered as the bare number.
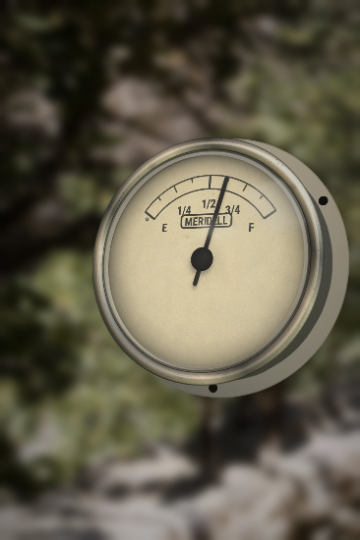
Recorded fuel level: 0.625
